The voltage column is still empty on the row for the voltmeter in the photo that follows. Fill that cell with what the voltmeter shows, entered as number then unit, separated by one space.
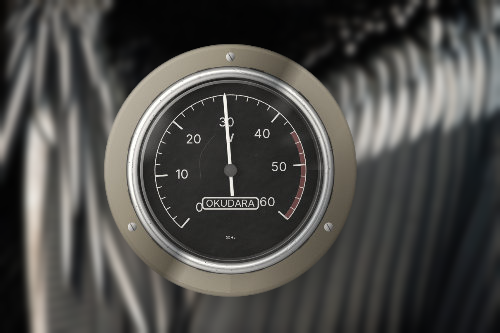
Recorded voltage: 30 V
